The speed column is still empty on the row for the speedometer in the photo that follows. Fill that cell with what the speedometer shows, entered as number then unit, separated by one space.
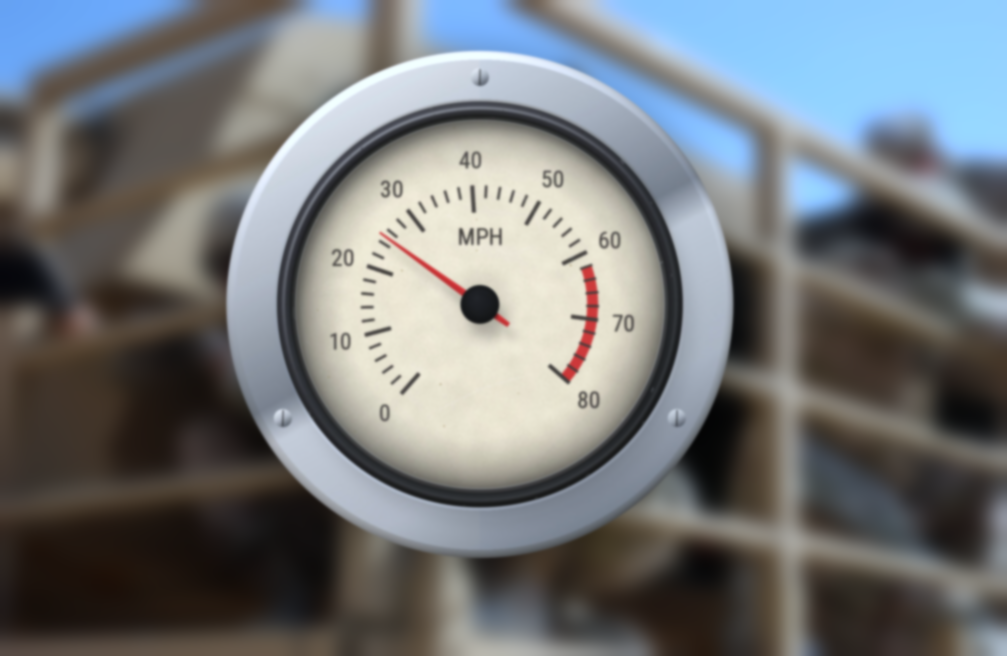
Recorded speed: 25 mph
